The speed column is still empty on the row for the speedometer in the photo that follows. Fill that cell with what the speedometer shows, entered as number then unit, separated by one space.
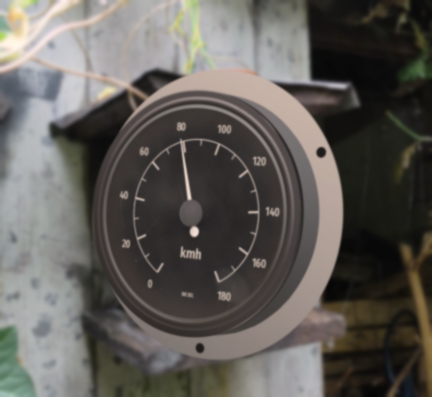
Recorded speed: 80 km/h
